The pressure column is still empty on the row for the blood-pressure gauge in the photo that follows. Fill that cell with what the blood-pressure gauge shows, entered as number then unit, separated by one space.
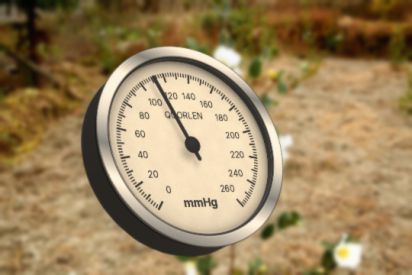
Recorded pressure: 110 mmHg
